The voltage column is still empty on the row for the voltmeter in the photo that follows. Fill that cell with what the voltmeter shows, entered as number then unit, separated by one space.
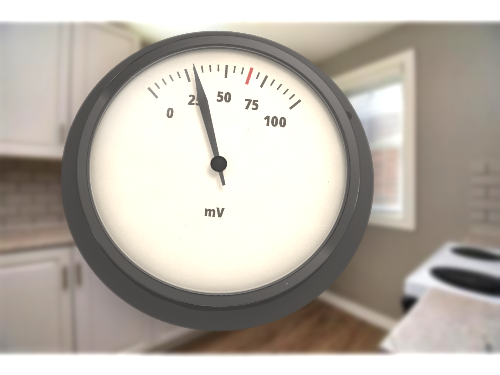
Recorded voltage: 30 mV
